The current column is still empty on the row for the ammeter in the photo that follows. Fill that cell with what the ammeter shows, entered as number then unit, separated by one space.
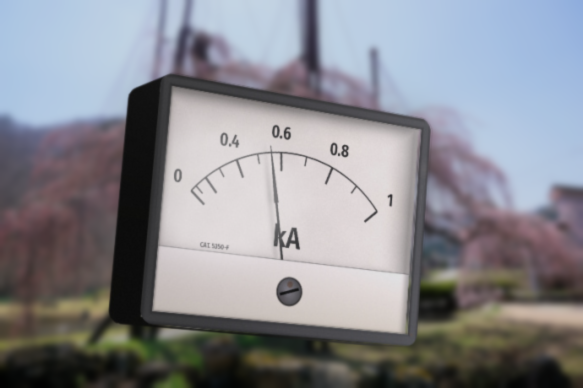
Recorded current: 0.55 kA
